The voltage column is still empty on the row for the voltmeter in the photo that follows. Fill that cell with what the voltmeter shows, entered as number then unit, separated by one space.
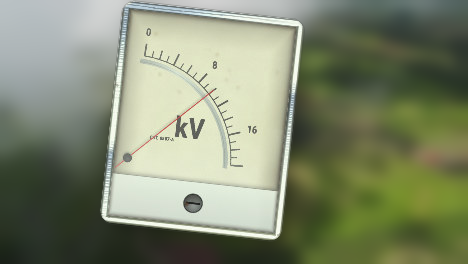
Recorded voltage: 10 kV
